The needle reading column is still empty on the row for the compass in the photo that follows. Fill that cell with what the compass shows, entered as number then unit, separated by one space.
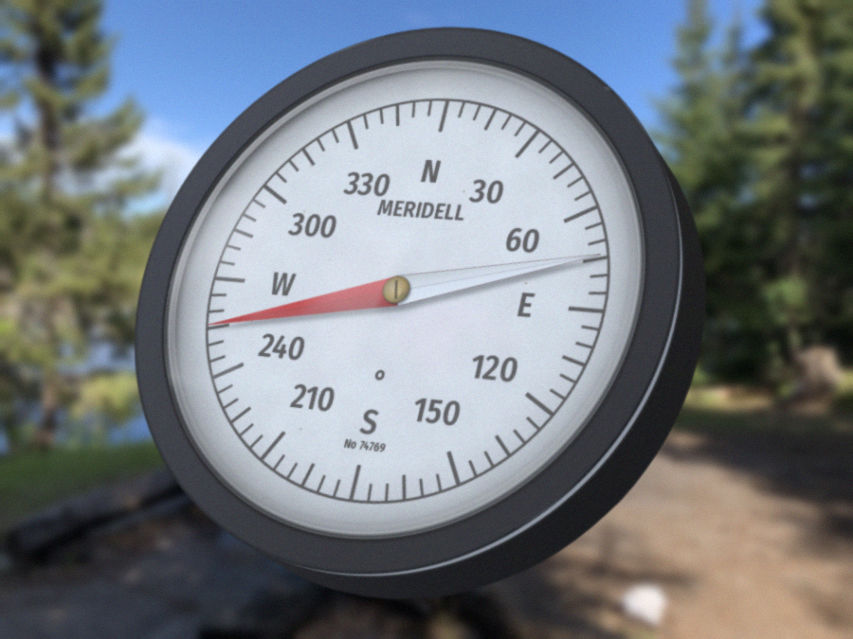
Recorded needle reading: 255 °
